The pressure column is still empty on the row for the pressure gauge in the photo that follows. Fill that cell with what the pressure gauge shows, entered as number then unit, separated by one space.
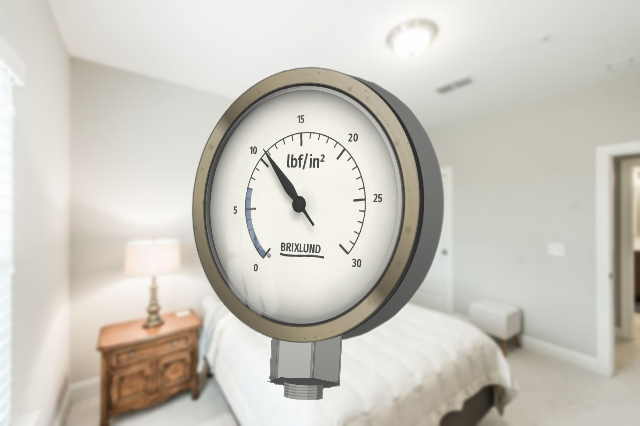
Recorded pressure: 11 psi
